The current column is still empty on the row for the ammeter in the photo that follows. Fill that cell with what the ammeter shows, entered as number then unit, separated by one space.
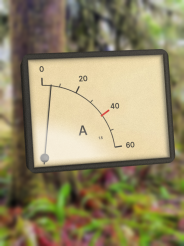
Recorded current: 5 A
